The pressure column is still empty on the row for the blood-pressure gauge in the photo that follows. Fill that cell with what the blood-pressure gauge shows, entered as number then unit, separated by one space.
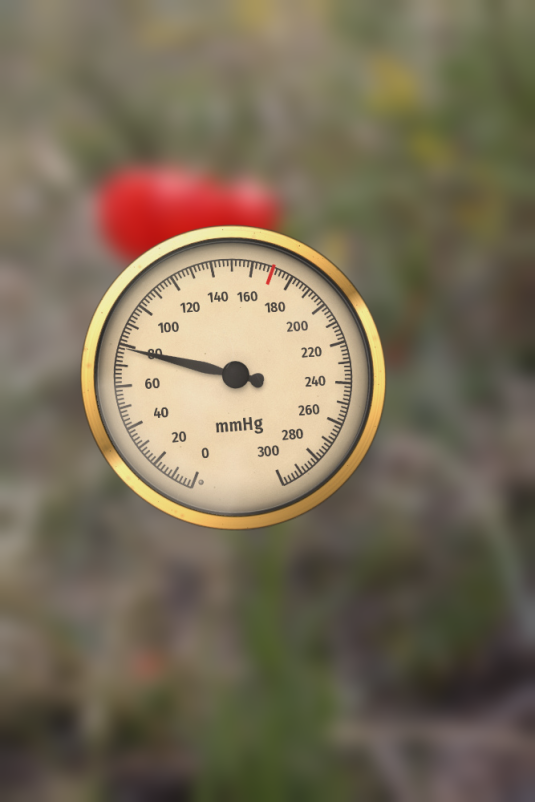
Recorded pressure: 78 mmHg
